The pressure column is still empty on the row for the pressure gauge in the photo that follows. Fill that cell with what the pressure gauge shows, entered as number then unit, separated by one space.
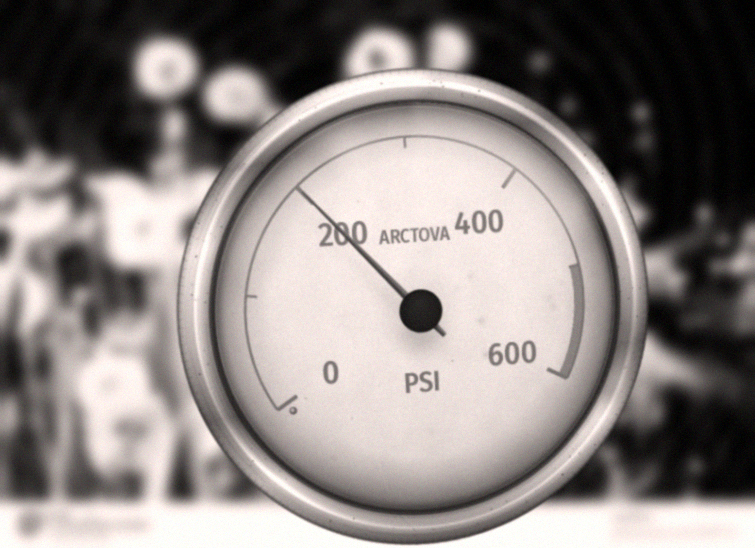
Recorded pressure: 200 psi
